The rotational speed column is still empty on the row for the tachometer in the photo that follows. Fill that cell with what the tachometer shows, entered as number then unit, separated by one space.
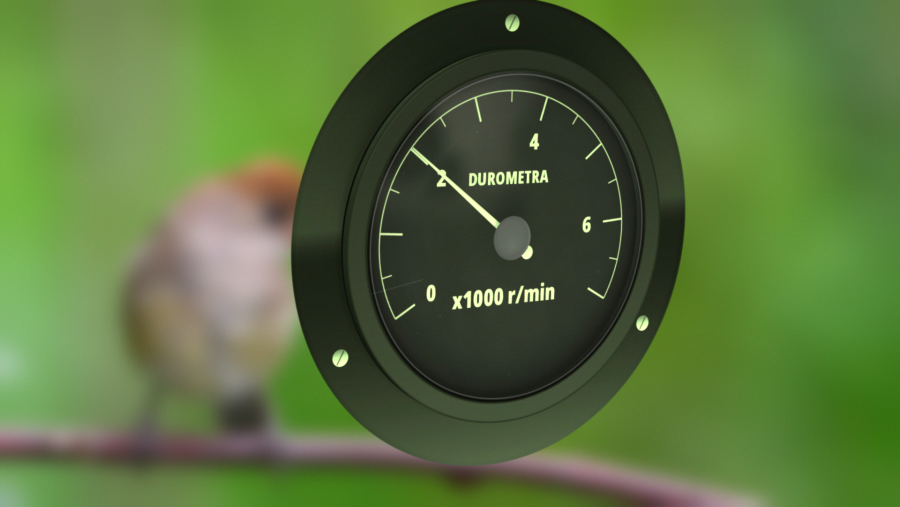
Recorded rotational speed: 2000 rpm
